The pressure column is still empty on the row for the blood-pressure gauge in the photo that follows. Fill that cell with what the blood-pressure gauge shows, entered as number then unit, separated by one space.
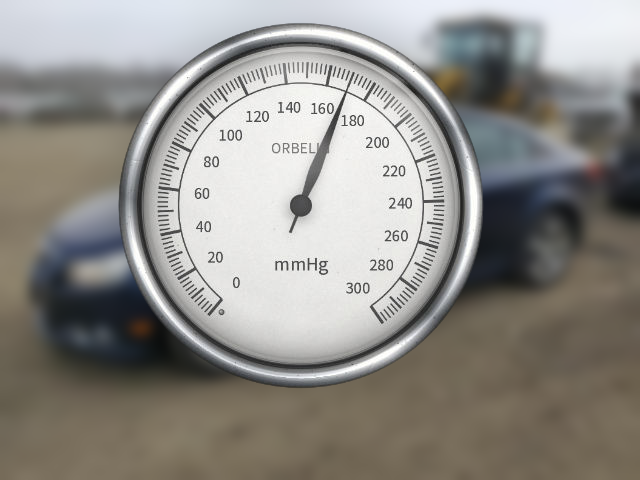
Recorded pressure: 170 mmHg
